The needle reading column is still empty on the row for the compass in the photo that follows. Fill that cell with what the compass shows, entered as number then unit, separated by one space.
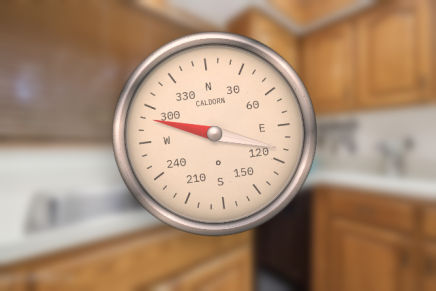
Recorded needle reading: 290 °
